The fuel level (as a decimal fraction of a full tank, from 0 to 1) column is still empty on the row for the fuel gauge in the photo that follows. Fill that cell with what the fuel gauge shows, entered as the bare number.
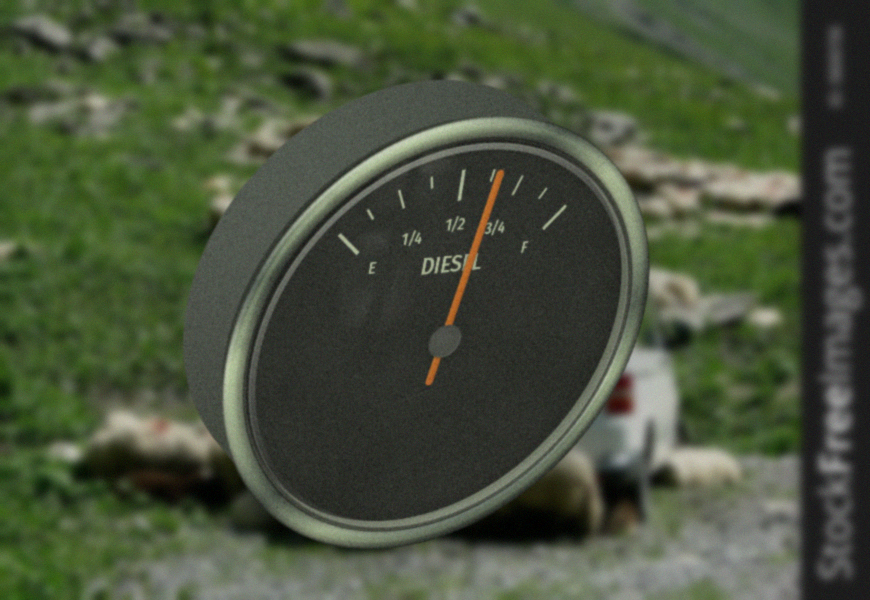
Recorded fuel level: 0.625
